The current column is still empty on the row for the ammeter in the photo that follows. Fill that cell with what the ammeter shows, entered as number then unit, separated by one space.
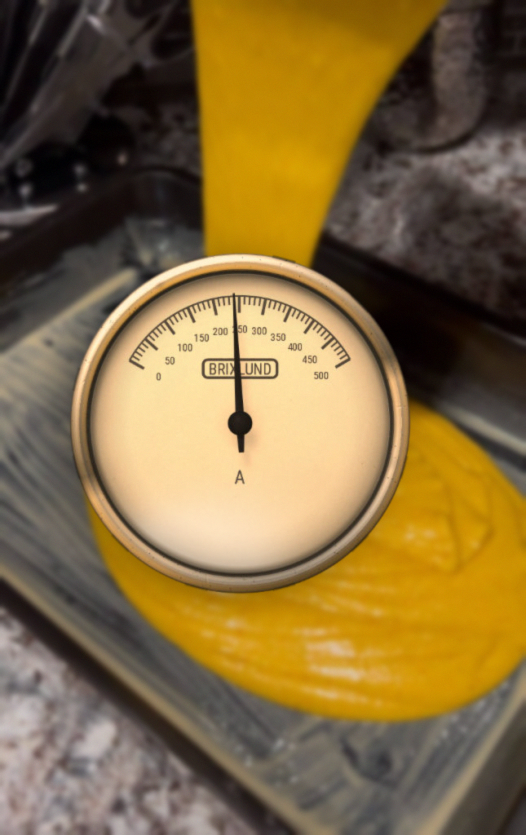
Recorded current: 240 A
